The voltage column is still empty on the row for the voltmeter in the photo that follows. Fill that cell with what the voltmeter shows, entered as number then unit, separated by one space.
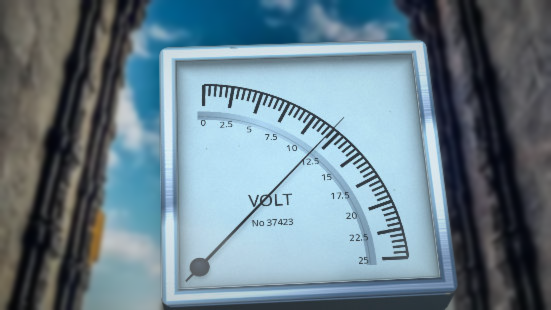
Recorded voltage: 12 V
